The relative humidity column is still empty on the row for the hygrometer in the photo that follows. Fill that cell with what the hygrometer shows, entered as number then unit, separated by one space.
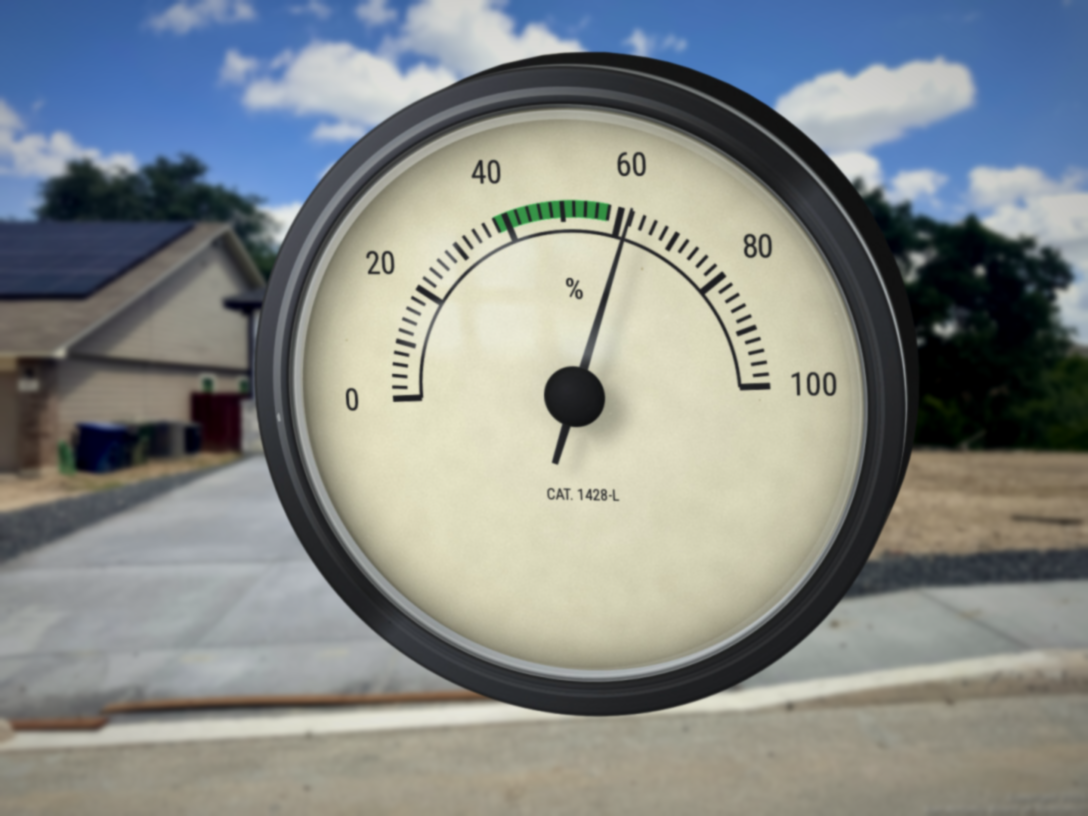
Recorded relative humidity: 62 %
